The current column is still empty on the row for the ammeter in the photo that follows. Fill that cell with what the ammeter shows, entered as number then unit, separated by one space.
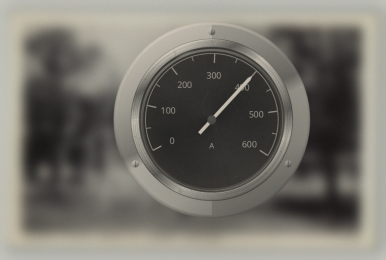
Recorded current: 400 A
